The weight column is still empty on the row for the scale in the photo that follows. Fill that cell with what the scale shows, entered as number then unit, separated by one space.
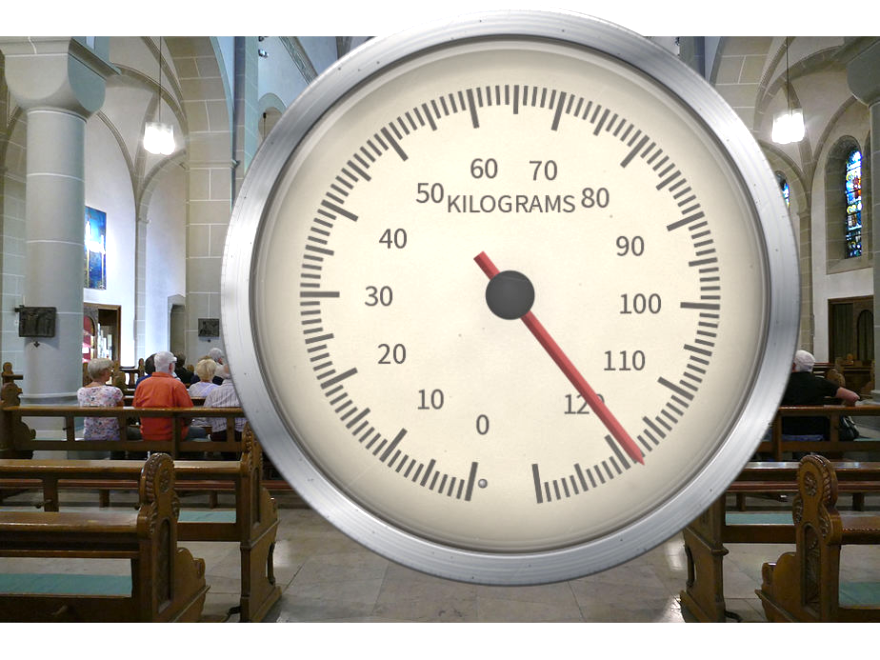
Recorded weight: 118.5 kg
